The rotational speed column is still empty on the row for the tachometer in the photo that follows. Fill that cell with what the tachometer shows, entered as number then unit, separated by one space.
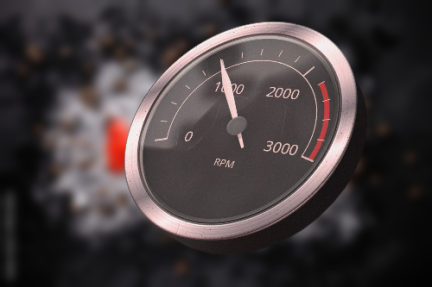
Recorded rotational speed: 1000 rpm
